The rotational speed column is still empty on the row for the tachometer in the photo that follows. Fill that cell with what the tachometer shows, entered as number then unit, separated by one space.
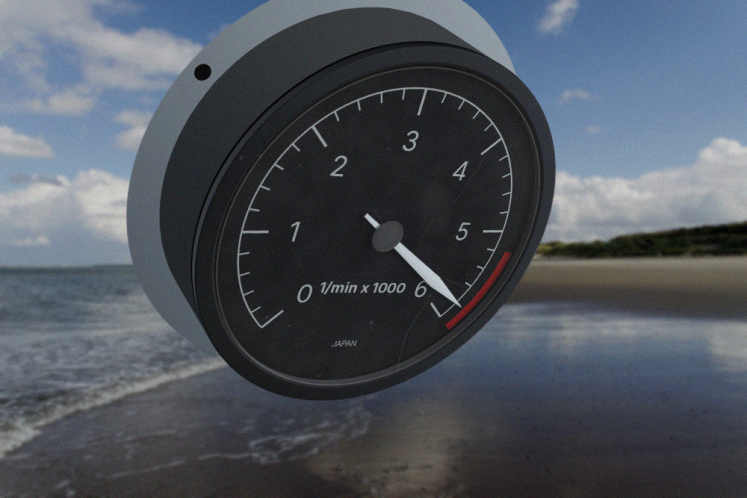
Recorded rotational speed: 5800 rpm
